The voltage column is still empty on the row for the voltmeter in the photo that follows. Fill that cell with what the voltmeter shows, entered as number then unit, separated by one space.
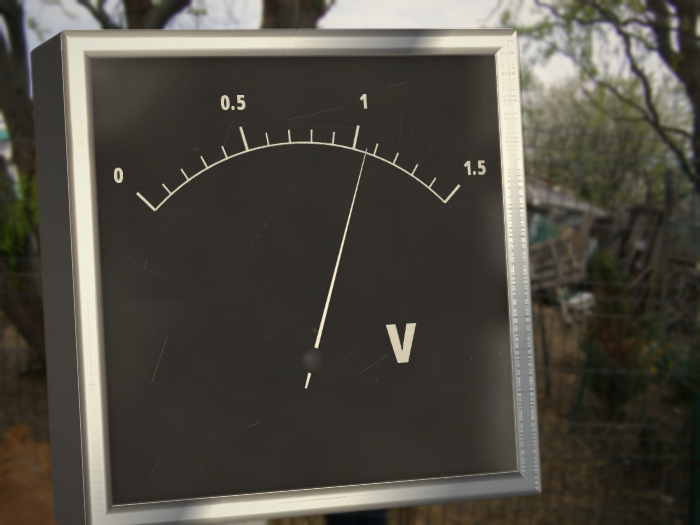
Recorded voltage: 1.05 V
